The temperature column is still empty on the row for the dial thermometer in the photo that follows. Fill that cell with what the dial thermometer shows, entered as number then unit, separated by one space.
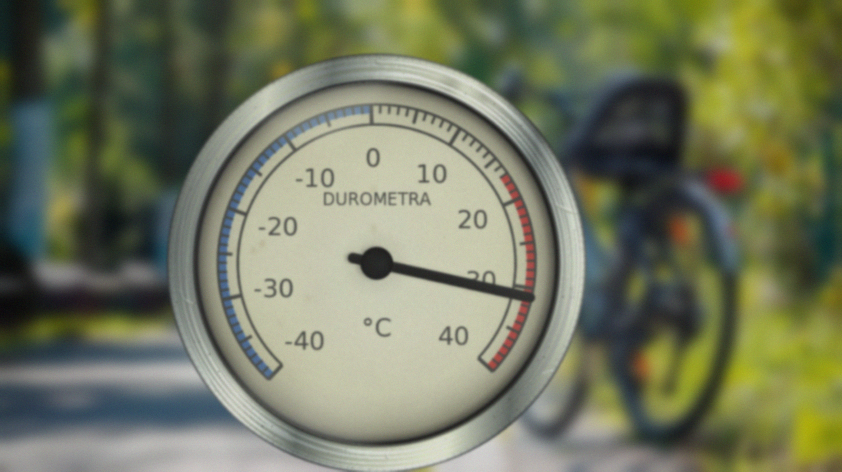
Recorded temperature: 31 °C
